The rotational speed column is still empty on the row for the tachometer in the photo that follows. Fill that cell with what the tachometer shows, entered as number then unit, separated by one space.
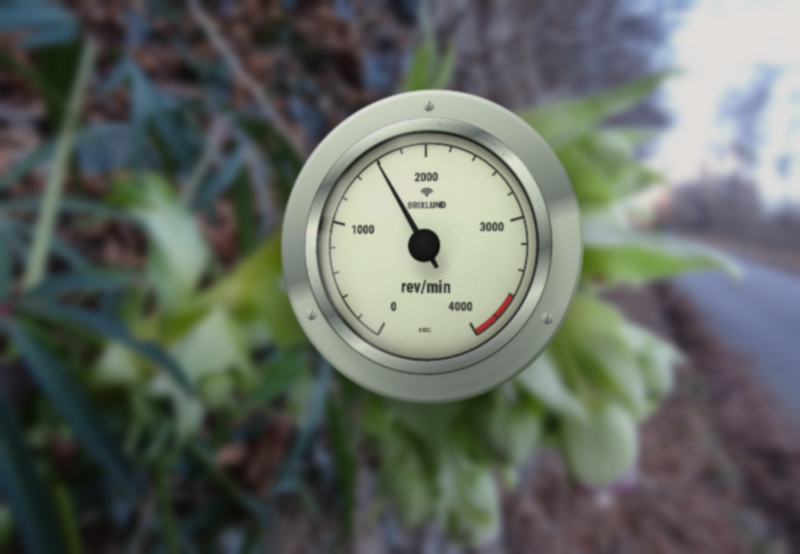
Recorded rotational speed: 1600 rpm
